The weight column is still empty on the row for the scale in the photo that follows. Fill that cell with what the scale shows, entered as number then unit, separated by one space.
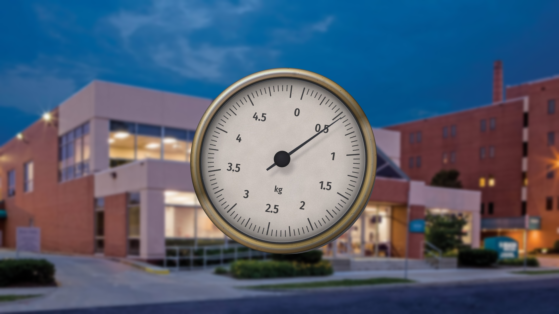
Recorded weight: 0.55 kg
